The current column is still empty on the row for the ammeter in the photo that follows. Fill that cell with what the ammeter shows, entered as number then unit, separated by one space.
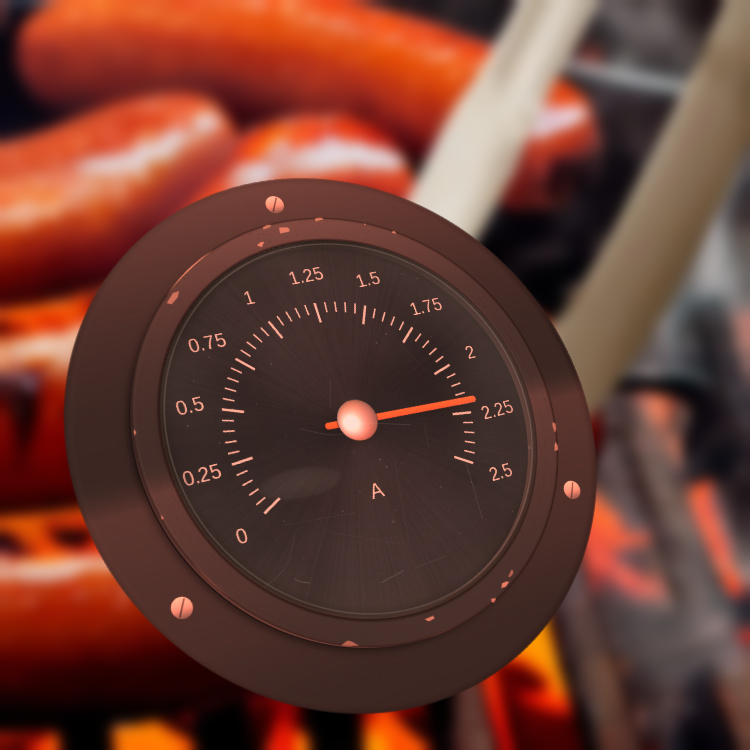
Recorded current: 2.2 A
